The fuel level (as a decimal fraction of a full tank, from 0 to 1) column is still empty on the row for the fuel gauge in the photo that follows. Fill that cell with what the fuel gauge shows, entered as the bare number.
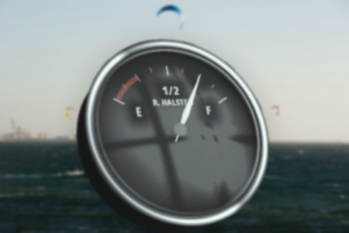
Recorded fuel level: 0.75
